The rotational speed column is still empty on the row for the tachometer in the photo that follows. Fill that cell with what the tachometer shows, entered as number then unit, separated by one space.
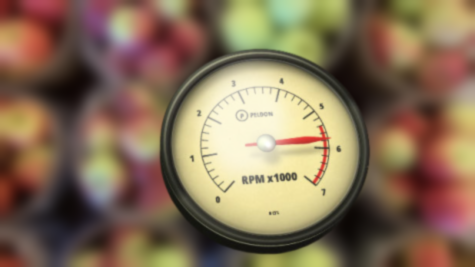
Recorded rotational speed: 5800 rpm
